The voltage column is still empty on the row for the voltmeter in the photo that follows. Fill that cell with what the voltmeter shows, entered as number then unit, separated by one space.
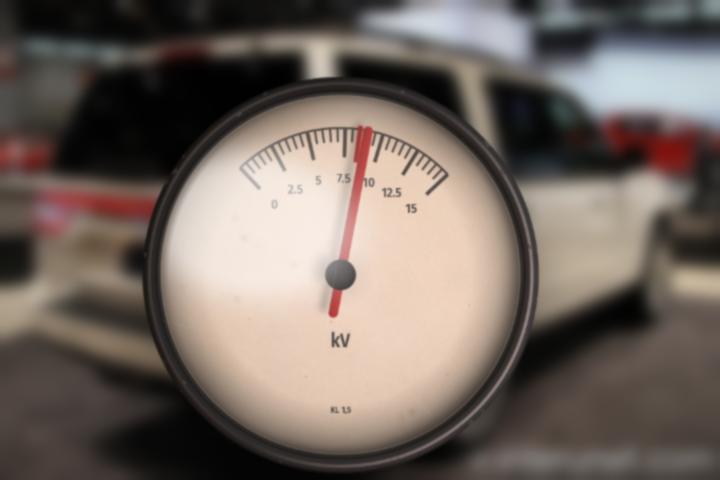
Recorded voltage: 9 kV
